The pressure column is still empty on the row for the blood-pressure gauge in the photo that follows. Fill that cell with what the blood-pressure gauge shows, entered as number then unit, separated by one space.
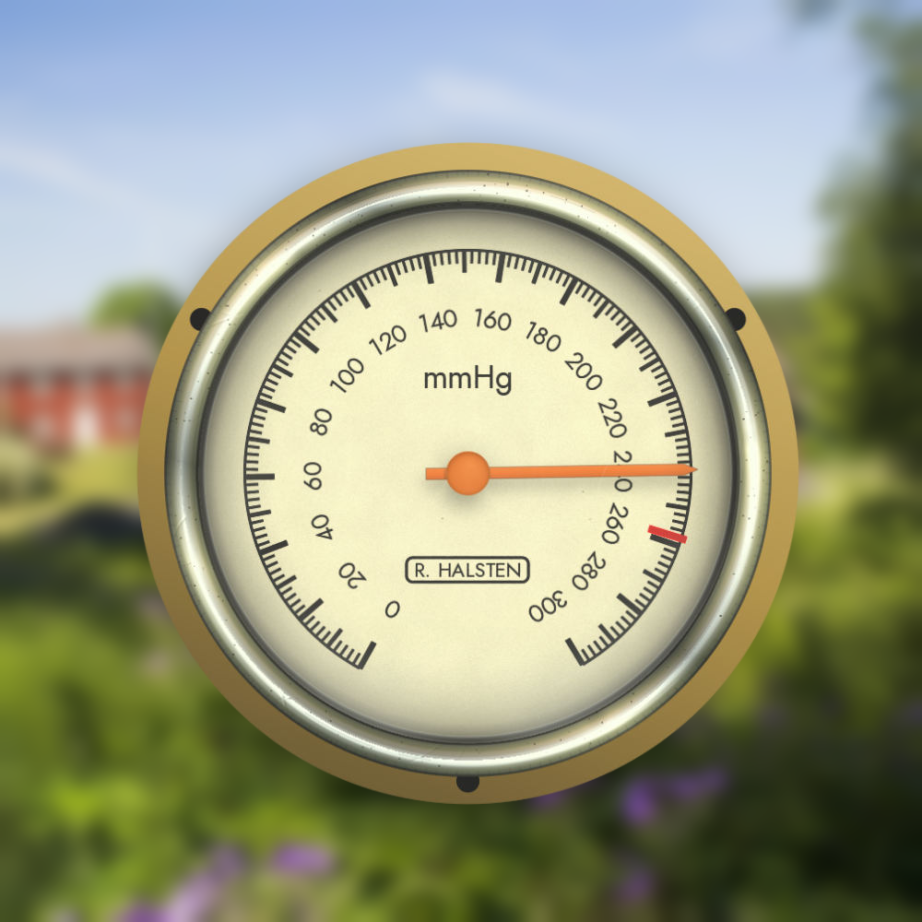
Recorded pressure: 240 mmHg
